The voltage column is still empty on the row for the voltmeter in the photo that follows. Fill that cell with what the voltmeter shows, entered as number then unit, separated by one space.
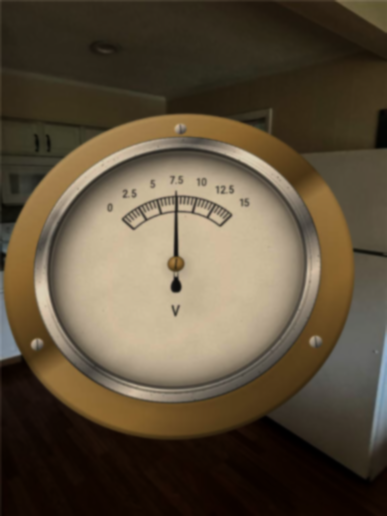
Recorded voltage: 7.5 V
